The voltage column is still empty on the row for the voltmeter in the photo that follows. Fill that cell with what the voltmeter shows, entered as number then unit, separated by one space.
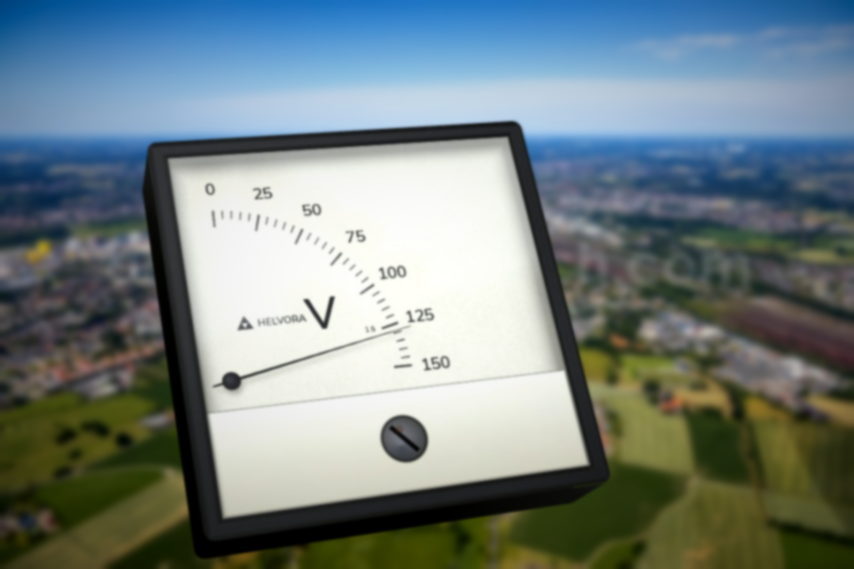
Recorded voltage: 130 V
